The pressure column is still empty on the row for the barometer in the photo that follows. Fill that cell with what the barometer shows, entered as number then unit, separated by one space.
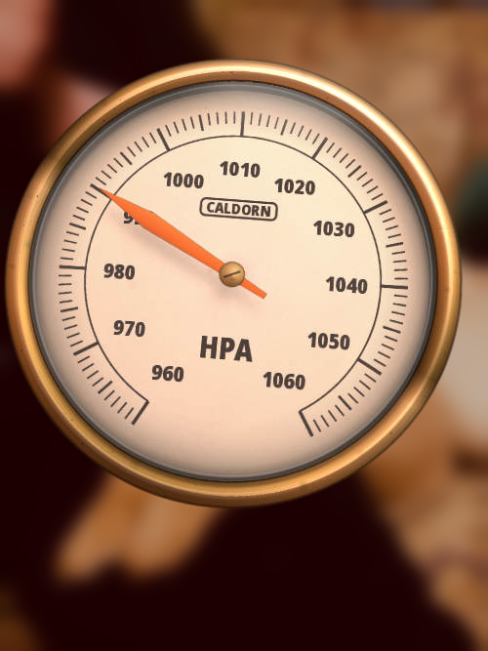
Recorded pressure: 990 hPa
